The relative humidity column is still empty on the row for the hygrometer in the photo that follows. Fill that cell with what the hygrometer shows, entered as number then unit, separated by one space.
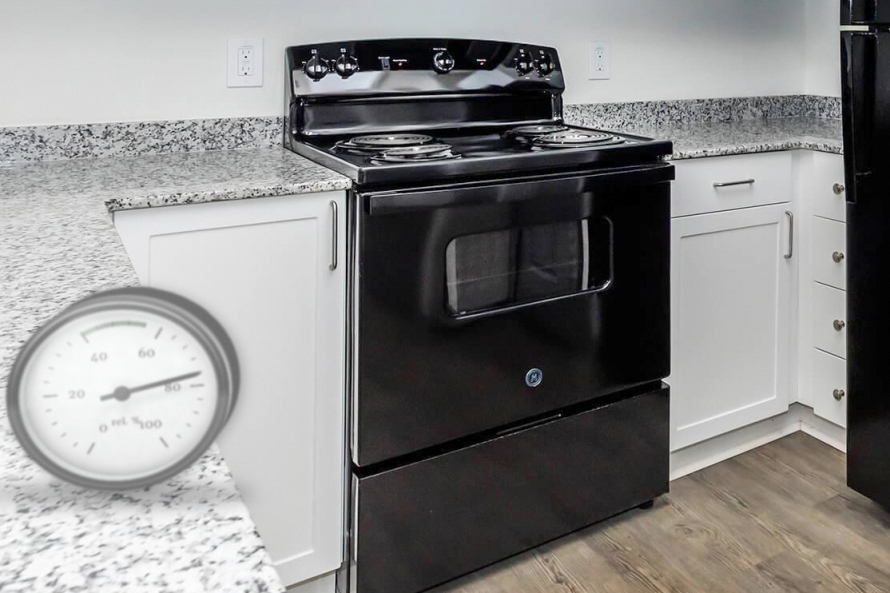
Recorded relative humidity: 76 %
